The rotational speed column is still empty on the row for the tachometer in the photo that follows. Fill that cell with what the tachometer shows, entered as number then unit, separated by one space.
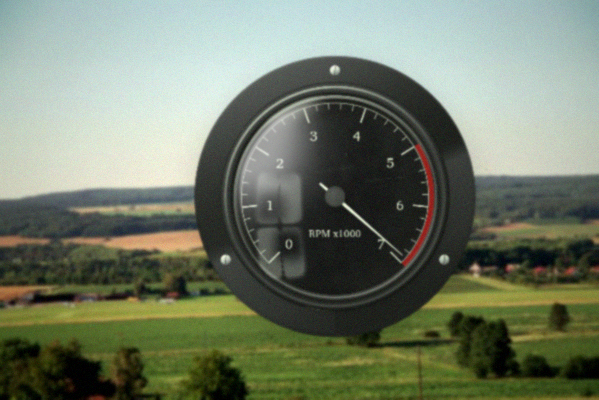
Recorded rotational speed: 6900 rpm
